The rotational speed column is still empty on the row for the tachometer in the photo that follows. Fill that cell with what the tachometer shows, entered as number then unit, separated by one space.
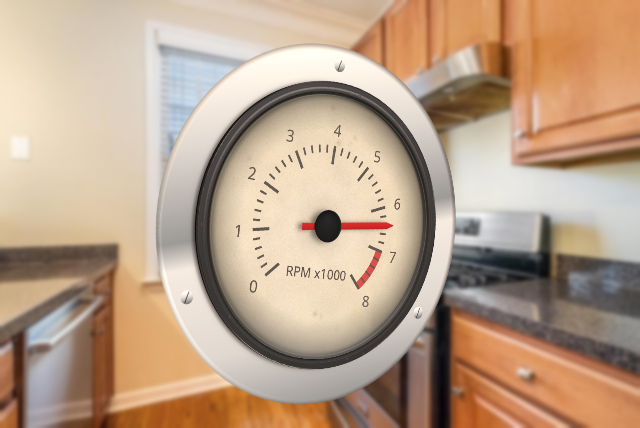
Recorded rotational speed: 6400 rpm
